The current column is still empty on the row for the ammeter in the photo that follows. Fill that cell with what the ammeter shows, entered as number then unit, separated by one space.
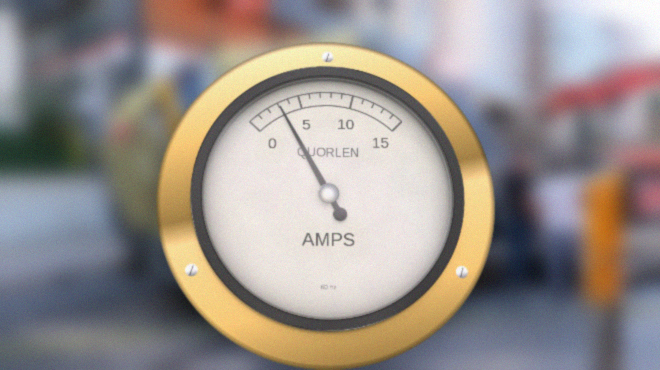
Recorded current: 3 A
